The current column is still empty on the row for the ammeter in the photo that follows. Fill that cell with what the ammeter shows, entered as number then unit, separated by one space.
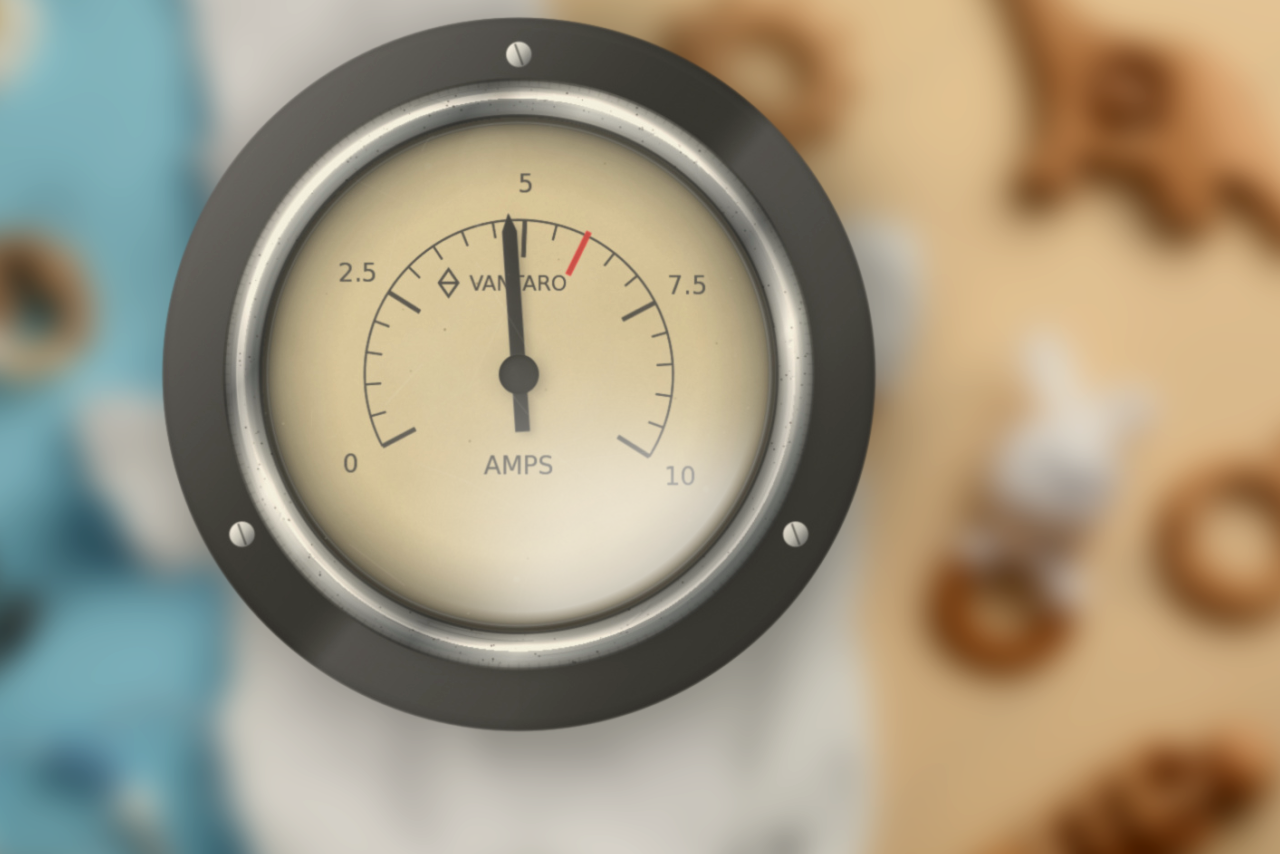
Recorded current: 4.75 A
